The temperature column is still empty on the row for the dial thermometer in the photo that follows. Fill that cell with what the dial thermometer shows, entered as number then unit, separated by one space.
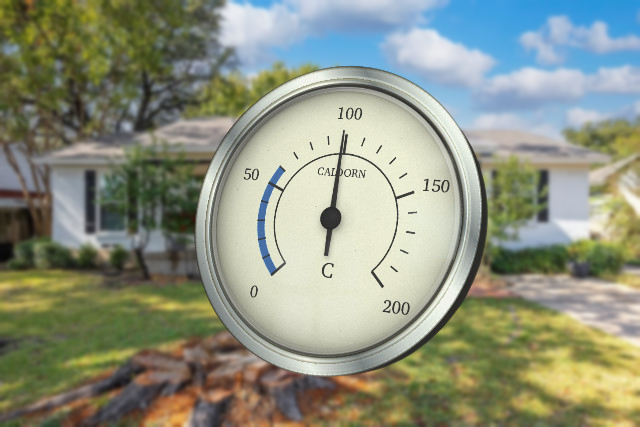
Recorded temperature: 100 °C
